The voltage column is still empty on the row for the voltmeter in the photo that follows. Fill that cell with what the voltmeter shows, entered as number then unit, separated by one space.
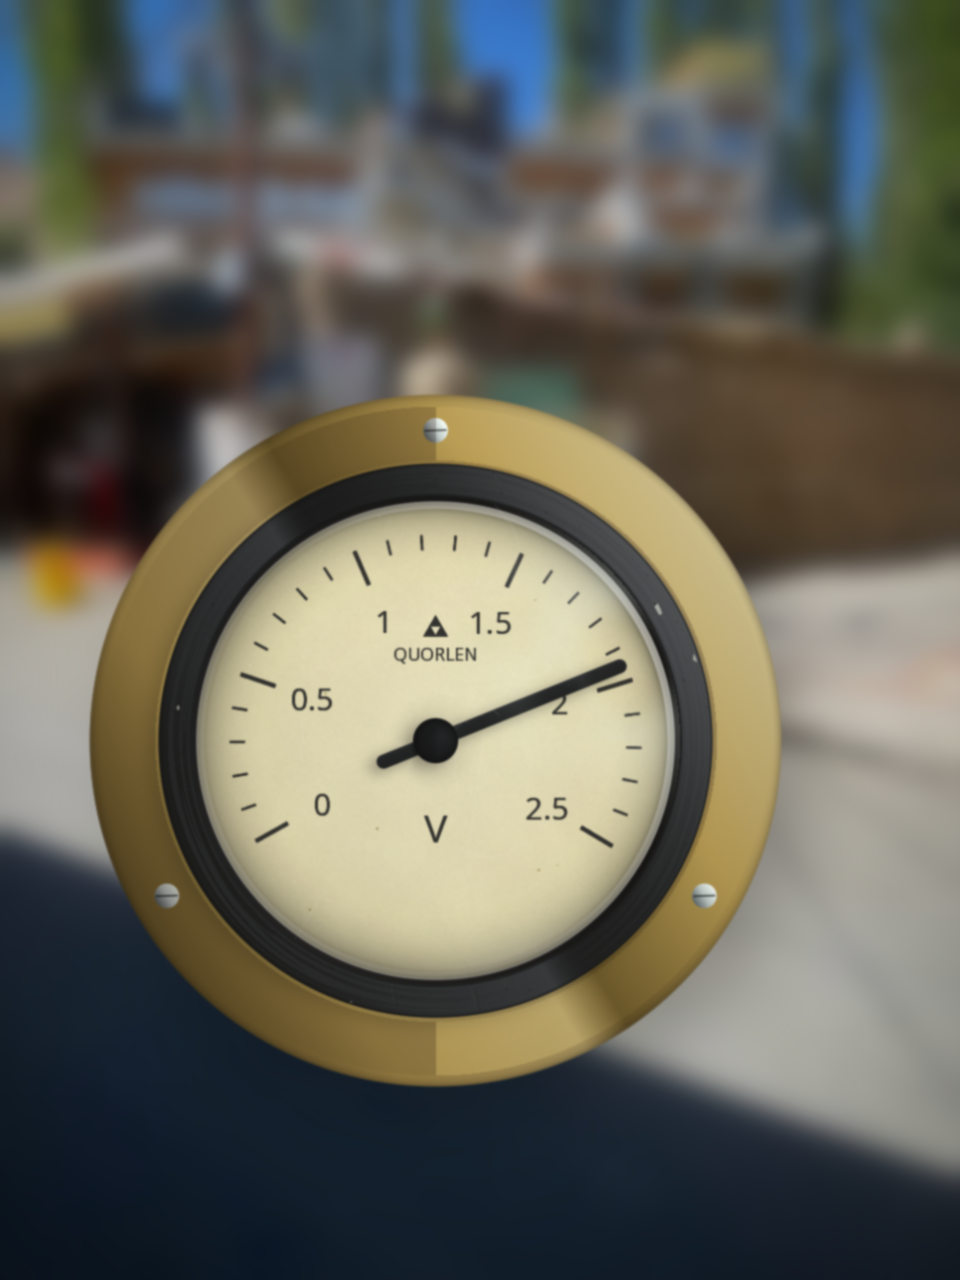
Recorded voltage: 1.95 V
